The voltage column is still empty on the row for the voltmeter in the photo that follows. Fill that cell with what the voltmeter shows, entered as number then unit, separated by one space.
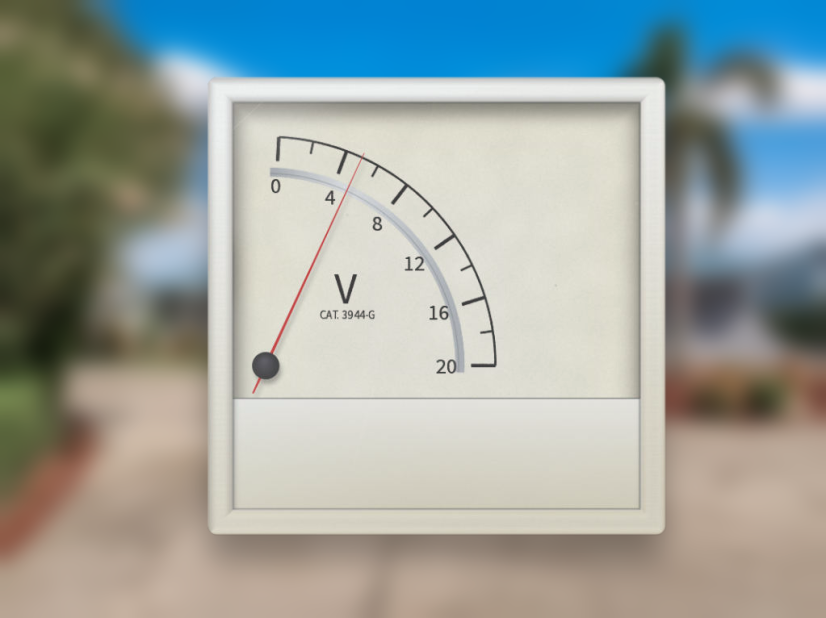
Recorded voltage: 5 V
